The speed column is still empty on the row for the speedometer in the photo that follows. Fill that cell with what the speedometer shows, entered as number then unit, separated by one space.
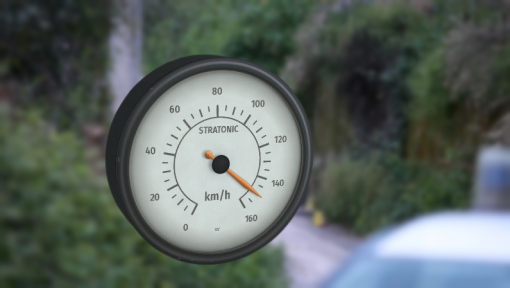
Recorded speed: 150 km/h
